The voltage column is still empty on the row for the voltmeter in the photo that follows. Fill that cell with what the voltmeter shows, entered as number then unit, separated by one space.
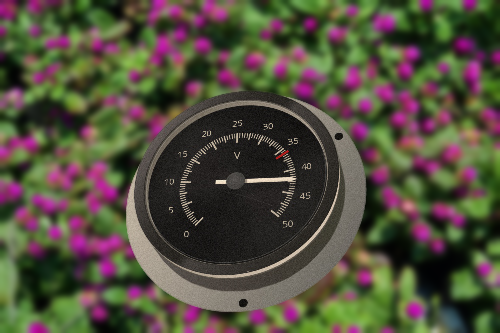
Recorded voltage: 42.5 V
